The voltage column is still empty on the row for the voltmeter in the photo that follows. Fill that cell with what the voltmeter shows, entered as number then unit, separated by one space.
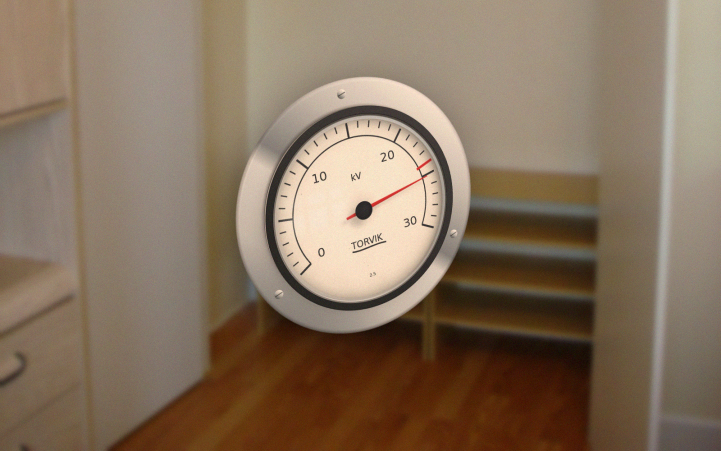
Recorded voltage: 25 kV
